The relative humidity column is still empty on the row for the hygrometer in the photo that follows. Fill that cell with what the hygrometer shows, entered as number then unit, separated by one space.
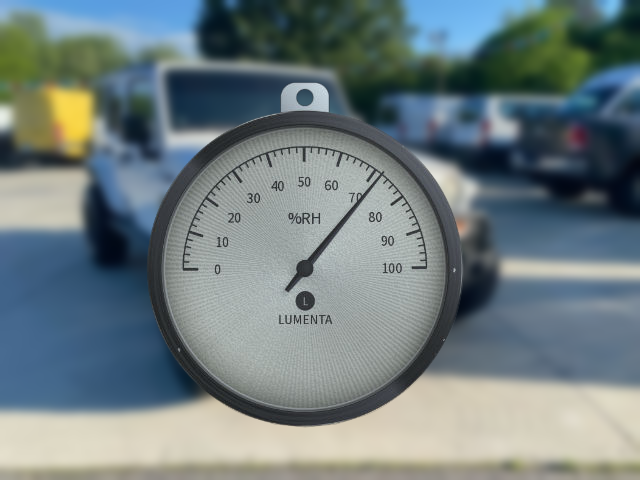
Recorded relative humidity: 72 %
